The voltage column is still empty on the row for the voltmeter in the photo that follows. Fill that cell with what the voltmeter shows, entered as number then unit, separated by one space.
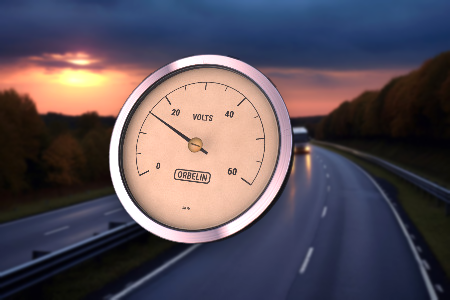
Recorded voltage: 15 V
